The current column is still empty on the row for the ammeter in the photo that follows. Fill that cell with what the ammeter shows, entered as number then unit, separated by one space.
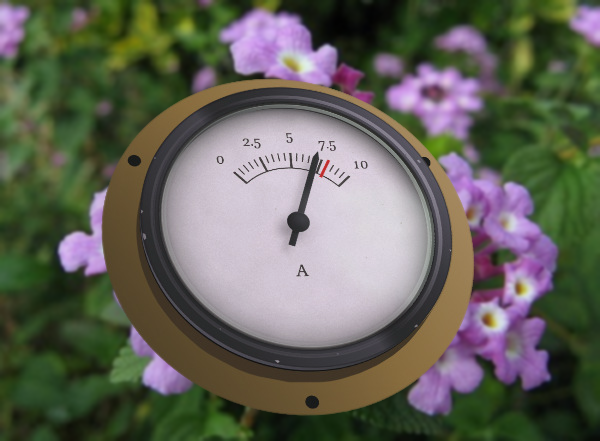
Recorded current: 7 A
